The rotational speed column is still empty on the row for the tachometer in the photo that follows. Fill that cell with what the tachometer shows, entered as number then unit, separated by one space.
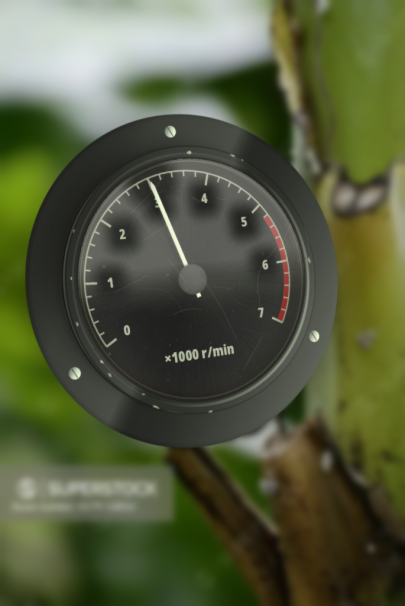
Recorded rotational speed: 3000 rpm
